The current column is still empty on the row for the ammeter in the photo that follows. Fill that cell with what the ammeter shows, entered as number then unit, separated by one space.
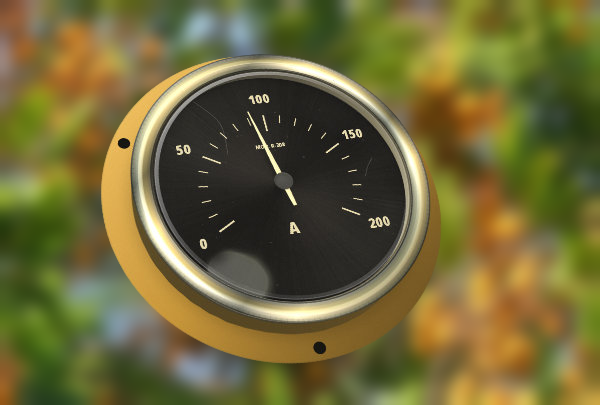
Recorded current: 90 A
